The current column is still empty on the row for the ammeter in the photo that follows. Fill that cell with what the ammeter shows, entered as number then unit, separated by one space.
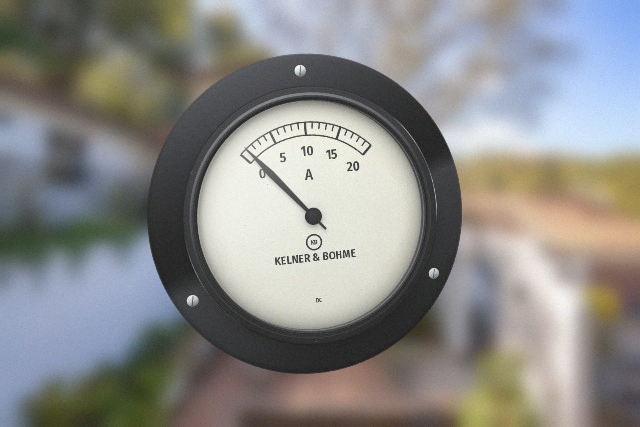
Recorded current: 1 A
